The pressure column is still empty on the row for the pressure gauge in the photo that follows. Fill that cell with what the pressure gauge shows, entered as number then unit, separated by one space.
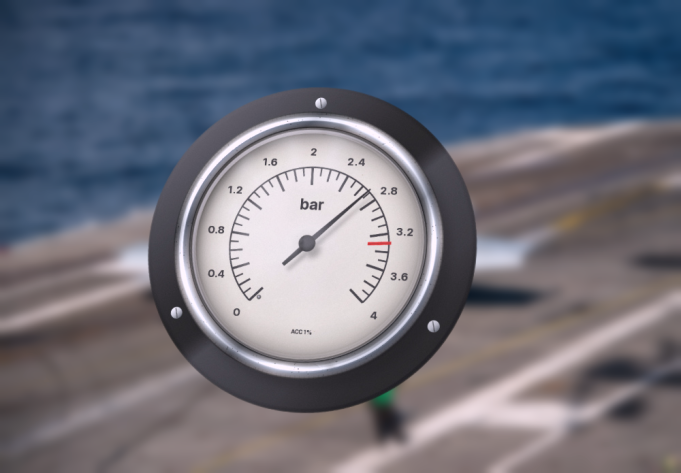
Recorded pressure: 2.7 bar
